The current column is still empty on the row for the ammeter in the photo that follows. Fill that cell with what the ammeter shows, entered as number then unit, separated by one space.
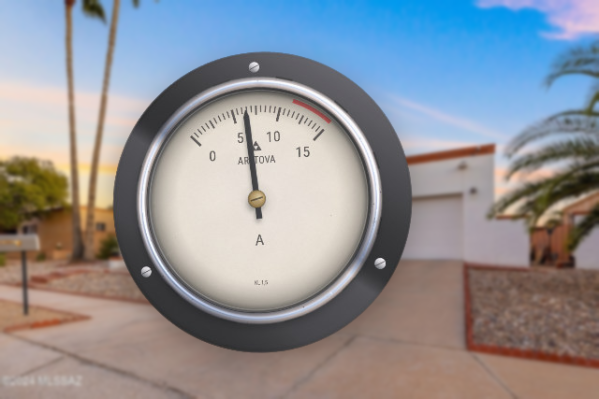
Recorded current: 6.5 A
